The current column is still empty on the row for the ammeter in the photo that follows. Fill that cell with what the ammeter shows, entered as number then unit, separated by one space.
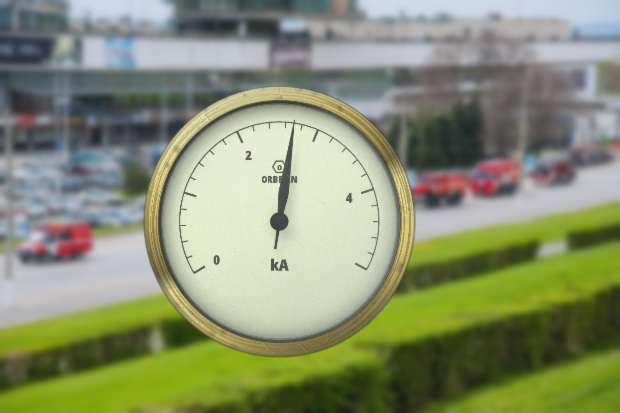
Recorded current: 2.7 kA
